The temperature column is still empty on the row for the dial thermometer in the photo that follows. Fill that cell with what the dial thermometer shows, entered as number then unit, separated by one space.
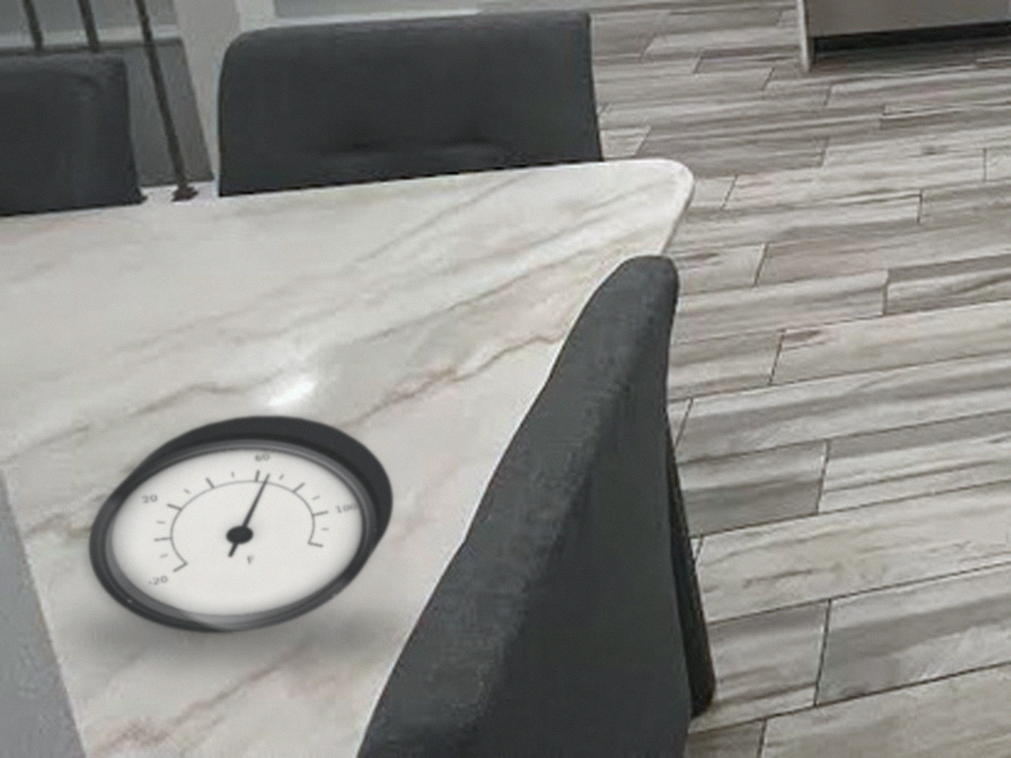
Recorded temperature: 65 °F
